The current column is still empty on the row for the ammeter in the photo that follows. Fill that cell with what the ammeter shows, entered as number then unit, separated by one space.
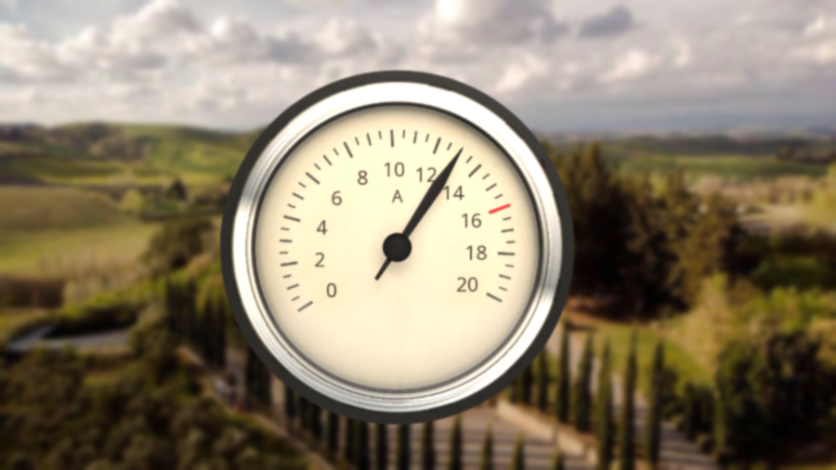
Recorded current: 13 A
